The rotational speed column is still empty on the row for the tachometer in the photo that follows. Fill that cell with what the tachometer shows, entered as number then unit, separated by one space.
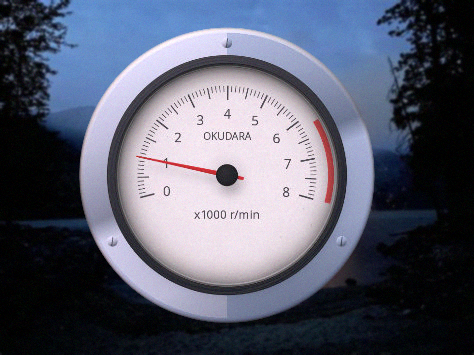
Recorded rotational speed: 1000 rpm
